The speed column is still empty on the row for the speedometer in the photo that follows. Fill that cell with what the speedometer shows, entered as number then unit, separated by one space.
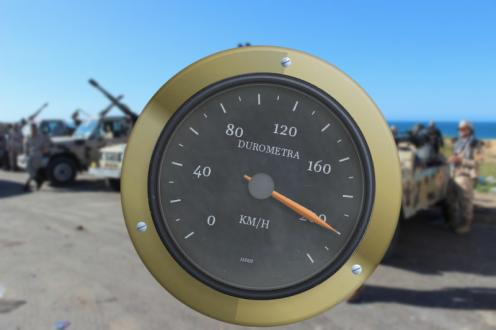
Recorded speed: 200 km/h
